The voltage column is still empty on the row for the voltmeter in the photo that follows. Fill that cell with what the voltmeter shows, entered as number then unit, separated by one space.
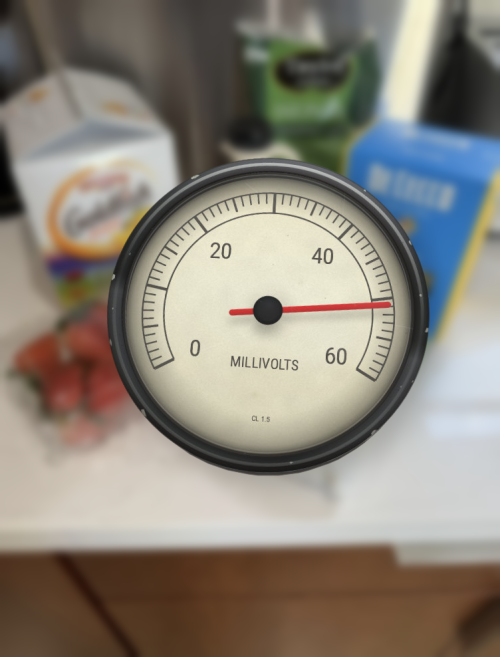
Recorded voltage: 51 mV
